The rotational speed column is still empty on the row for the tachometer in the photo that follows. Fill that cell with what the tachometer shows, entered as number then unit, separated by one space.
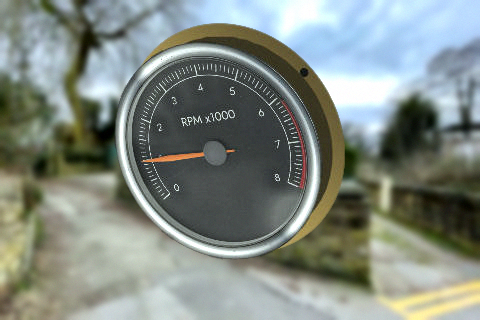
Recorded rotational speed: 1000 rpm
